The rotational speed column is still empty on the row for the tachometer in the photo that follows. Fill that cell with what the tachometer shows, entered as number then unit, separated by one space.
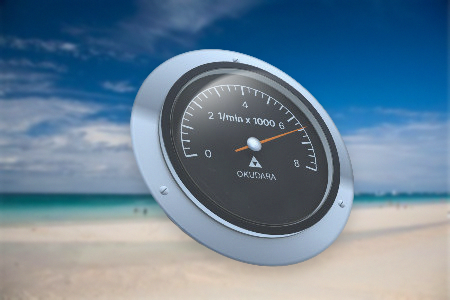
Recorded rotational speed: 6500 rpm
